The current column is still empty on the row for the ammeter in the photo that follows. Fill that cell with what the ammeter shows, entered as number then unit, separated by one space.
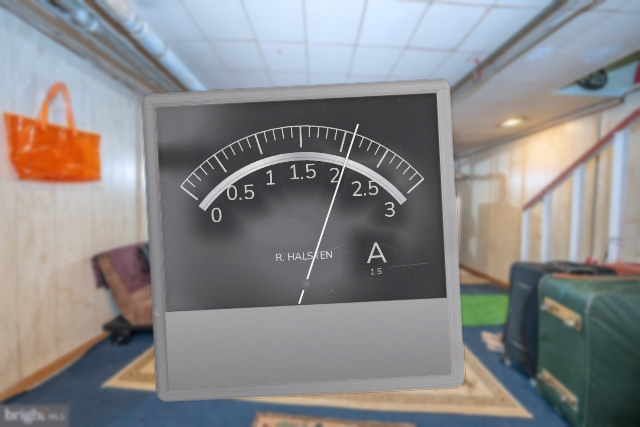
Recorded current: 2.1 A
